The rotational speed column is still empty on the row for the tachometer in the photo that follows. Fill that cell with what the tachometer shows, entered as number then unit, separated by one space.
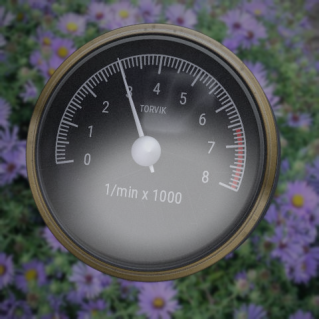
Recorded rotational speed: 3000 rpm
